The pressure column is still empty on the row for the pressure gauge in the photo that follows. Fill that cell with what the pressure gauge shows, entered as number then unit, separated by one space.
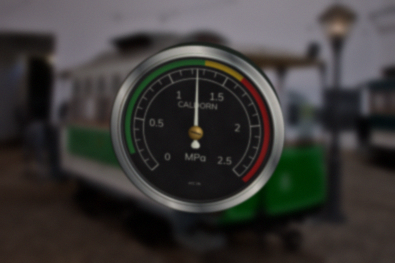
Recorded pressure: 1.25 MPa
